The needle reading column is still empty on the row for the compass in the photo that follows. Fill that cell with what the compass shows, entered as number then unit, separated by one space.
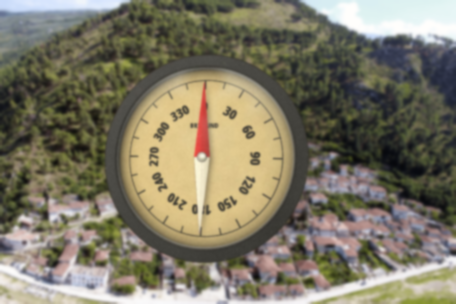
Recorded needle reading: 0 °
